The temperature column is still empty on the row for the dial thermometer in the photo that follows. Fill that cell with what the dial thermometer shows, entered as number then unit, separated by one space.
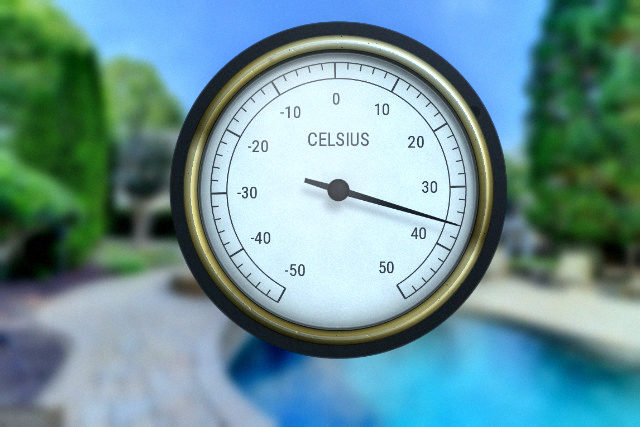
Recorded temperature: 36 °C
